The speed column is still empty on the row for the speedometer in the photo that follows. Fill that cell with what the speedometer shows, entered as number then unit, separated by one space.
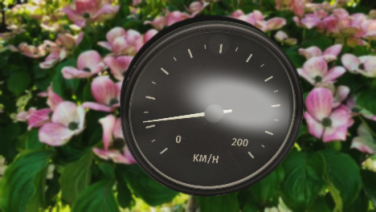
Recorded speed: 25 km/h
